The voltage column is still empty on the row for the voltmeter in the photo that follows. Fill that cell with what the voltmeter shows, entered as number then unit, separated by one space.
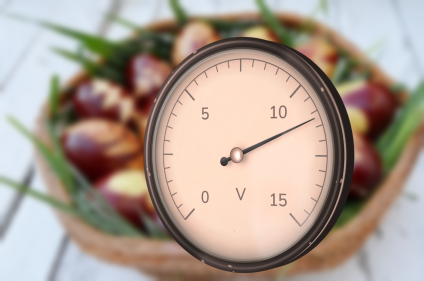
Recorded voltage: 11.25 V
